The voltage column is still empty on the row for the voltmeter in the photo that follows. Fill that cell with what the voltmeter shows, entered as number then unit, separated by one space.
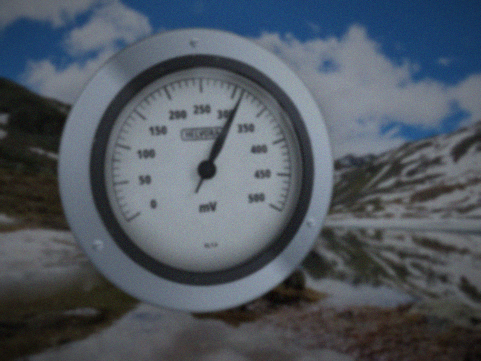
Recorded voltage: 310 mV
